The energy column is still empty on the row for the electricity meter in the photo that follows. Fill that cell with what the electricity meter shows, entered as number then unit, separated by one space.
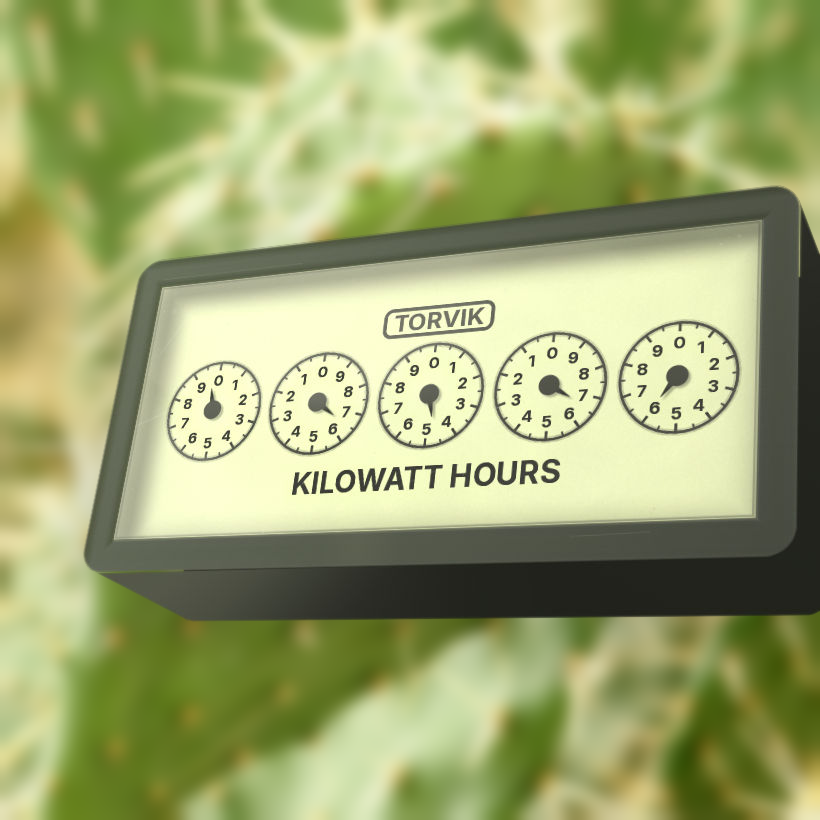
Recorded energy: 96466 kWh
